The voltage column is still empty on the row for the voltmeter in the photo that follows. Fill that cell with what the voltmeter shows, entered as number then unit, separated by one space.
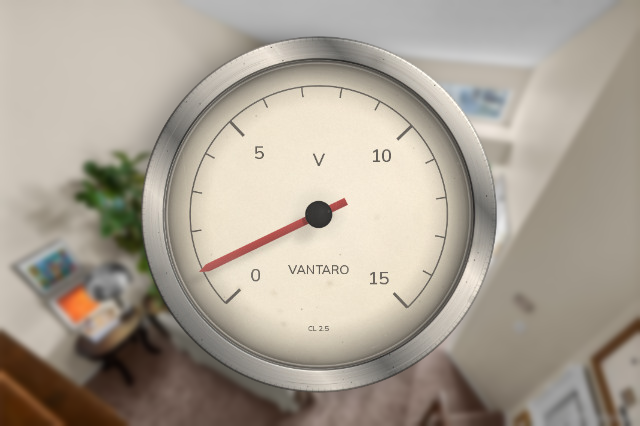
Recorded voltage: 1 V
